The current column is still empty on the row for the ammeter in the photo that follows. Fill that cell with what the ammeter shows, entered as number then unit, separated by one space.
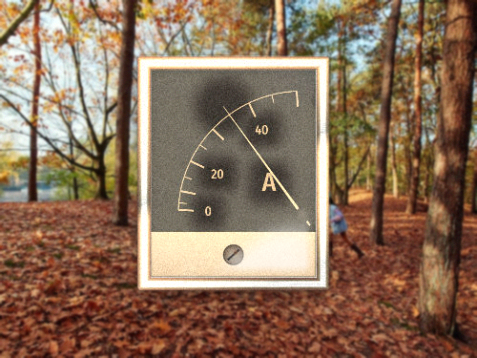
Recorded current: 35 A
